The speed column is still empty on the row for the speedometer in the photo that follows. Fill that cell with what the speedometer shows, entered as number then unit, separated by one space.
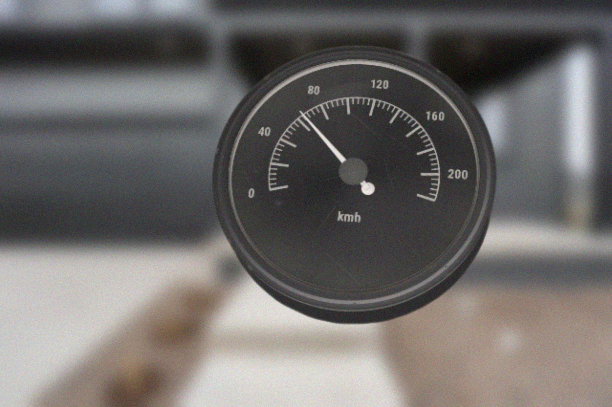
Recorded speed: 64 km/h
